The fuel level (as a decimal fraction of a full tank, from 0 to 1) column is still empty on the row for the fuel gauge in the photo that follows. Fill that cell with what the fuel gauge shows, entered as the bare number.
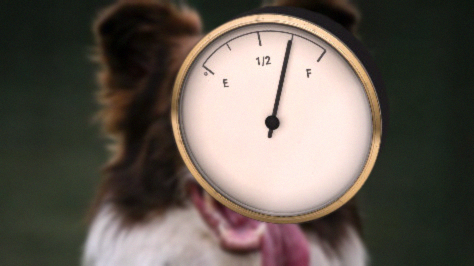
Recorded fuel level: 0.75
